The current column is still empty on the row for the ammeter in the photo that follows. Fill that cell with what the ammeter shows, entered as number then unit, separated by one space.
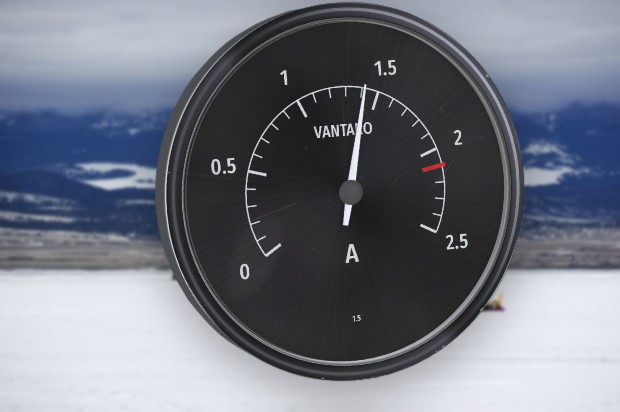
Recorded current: 1.4 A
